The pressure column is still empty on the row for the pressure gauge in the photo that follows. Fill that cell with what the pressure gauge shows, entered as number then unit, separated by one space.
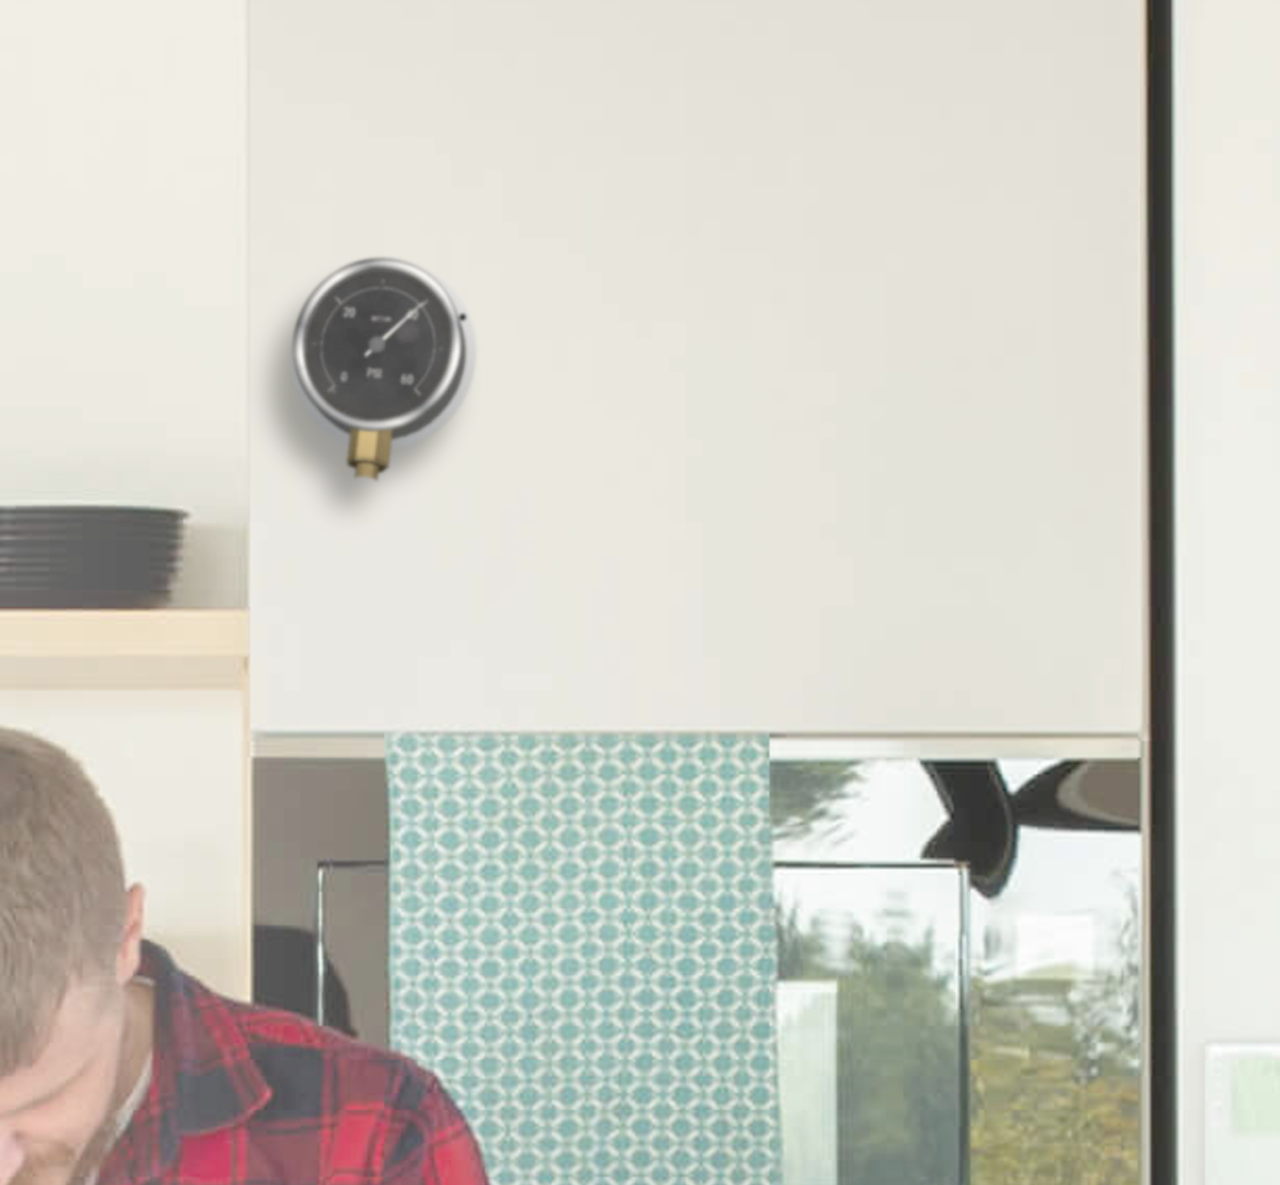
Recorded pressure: 40 psi
